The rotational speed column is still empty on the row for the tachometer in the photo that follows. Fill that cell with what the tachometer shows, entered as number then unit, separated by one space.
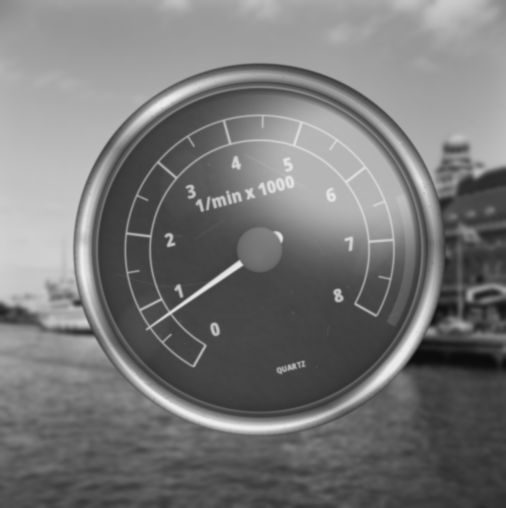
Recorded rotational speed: 750 rpm
